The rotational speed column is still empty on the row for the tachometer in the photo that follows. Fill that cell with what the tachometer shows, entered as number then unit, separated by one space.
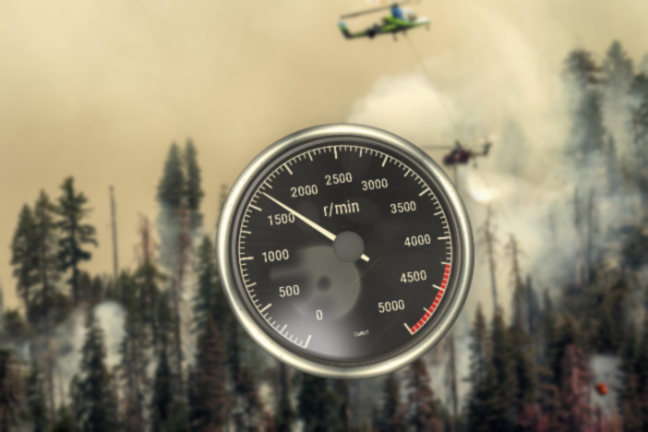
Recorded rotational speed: 1650 rpm
